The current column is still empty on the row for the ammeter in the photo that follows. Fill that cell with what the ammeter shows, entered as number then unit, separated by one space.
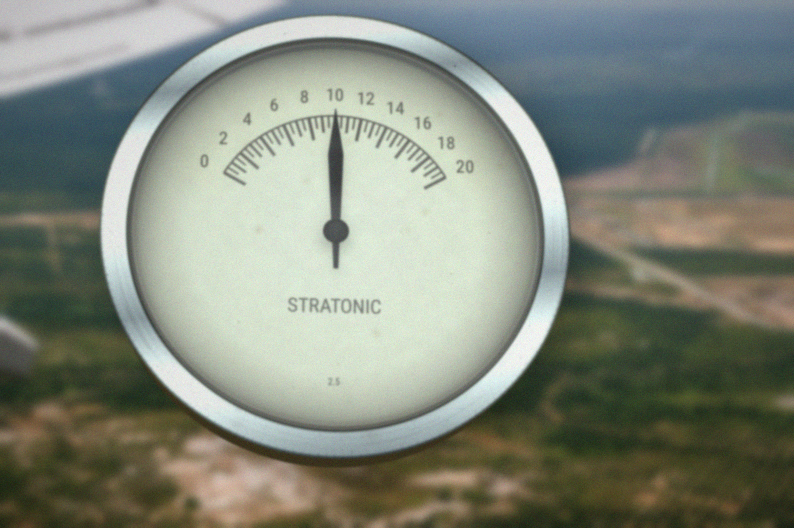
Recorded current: 10 A
